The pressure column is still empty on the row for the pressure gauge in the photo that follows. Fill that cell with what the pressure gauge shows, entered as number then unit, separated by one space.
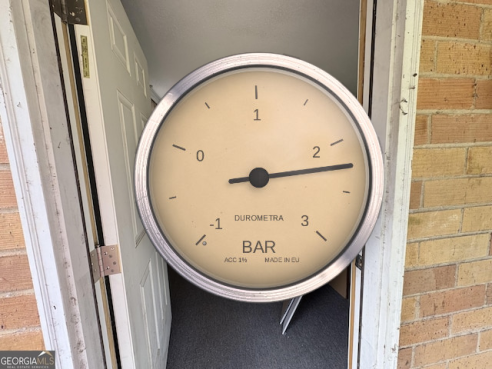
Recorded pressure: 2.25 bar
